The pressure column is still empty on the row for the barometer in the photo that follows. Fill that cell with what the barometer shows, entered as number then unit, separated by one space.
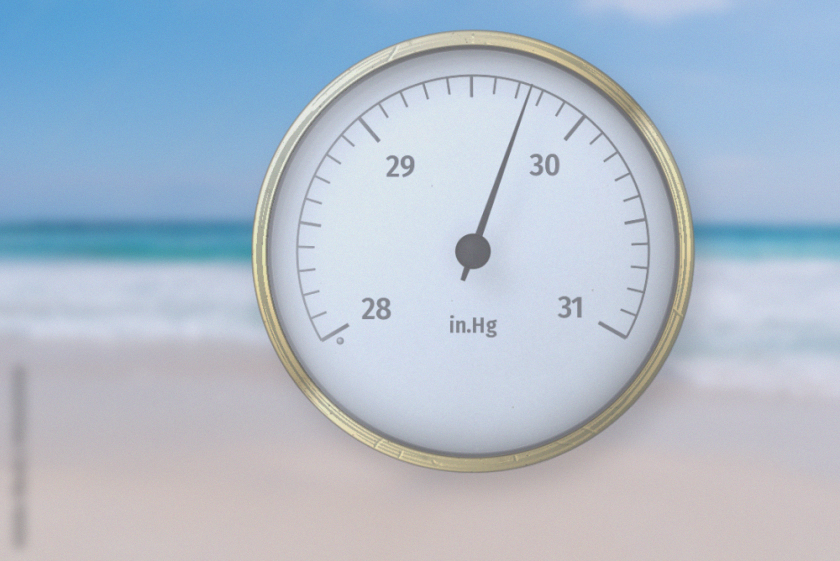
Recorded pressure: 29.75 inHg
